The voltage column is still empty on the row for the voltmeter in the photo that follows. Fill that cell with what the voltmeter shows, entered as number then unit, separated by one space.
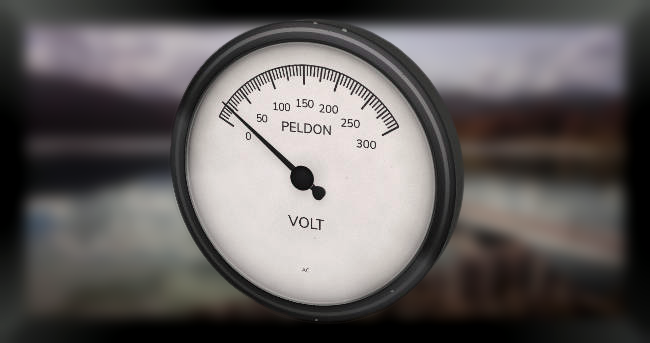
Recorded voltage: 25 V
